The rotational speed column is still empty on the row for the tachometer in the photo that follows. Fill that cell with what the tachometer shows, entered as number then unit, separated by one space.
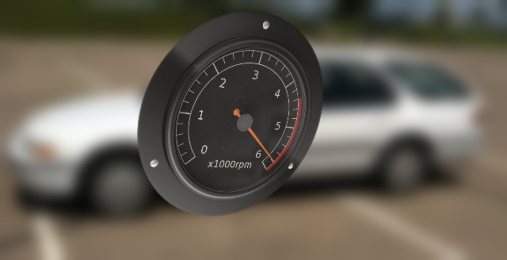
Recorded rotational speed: 5800 rpm
